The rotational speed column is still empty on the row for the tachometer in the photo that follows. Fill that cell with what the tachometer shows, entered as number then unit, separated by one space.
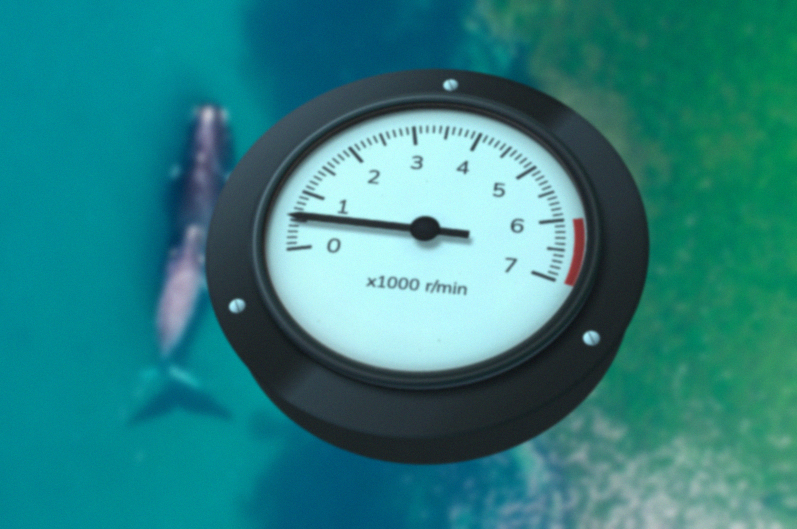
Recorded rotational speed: 500 rpm
